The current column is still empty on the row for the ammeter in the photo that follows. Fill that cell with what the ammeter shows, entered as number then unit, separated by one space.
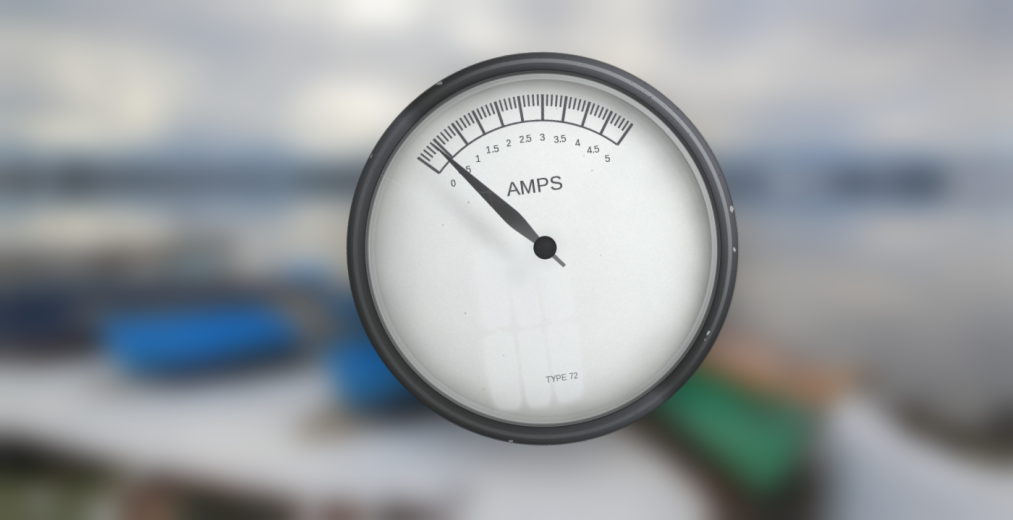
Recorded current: 0.4 A
